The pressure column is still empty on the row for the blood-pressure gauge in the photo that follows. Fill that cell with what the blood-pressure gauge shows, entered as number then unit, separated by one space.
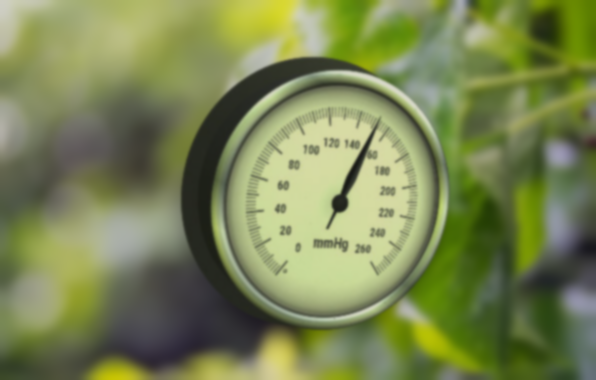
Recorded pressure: 150 mmHg
